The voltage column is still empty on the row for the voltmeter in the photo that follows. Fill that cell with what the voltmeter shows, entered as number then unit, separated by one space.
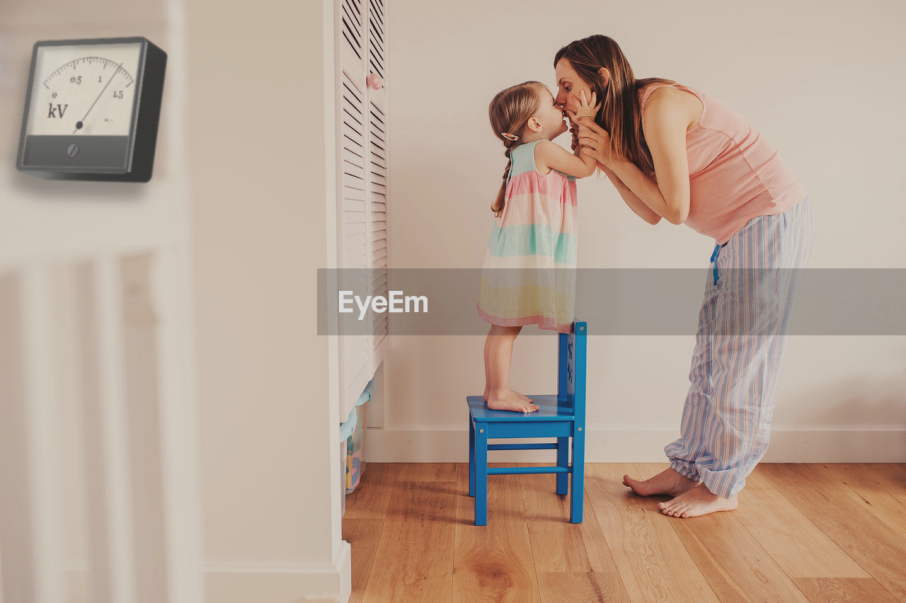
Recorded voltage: 1.25 kV
